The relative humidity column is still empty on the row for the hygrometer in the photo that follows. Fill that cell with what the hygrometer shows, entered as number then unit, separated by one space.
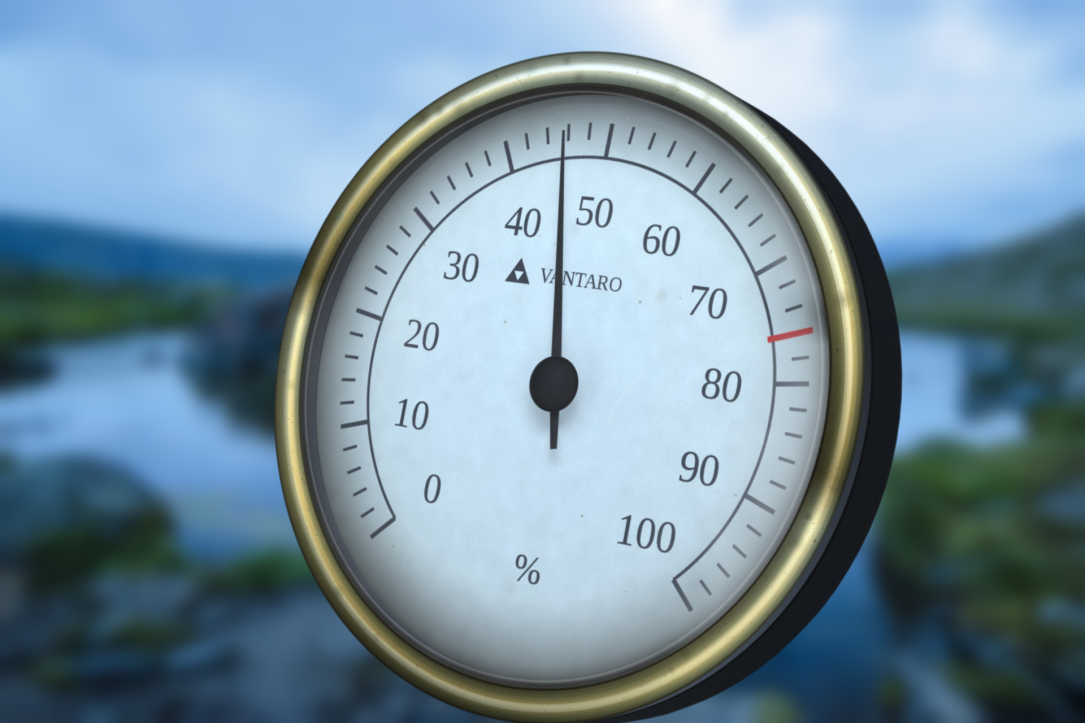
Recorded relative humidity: 46 %
